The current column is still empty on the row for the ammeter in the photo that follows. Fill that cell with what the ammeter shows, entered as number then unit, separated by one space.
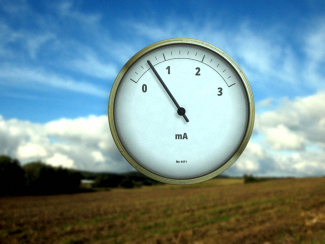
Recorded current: 0.6 mA
